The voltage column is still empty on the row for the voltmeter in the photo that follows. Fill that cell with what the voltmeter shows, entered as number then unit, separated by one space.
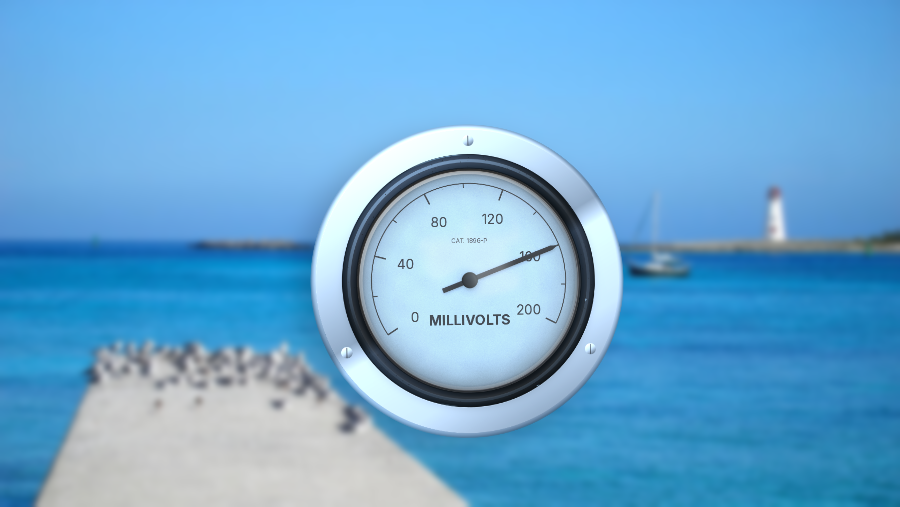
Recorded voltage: 160 mV
